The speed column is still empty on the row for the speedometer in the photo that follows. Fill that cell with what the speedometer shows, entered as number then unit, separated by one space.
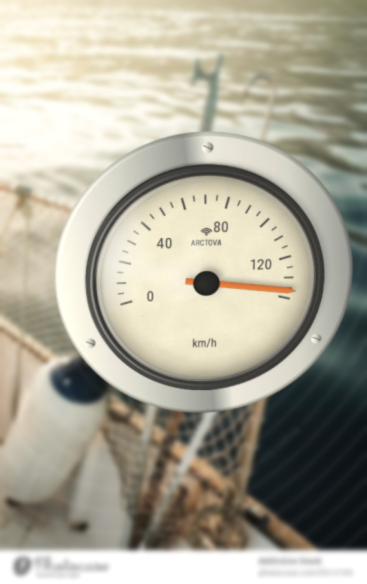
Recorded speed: 135 km/h
